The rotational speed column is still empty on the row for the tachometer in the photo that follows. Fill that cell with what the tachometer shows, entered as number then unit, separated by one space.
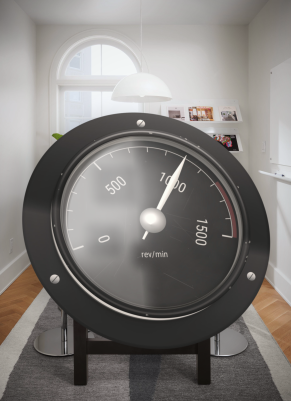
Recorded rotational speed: 1000 rpm
